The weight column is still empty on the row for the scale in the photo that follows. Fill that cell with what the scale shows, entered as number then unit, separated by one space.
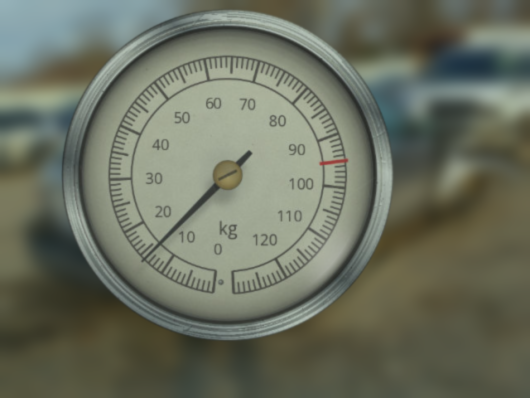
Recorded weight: 14 kg
